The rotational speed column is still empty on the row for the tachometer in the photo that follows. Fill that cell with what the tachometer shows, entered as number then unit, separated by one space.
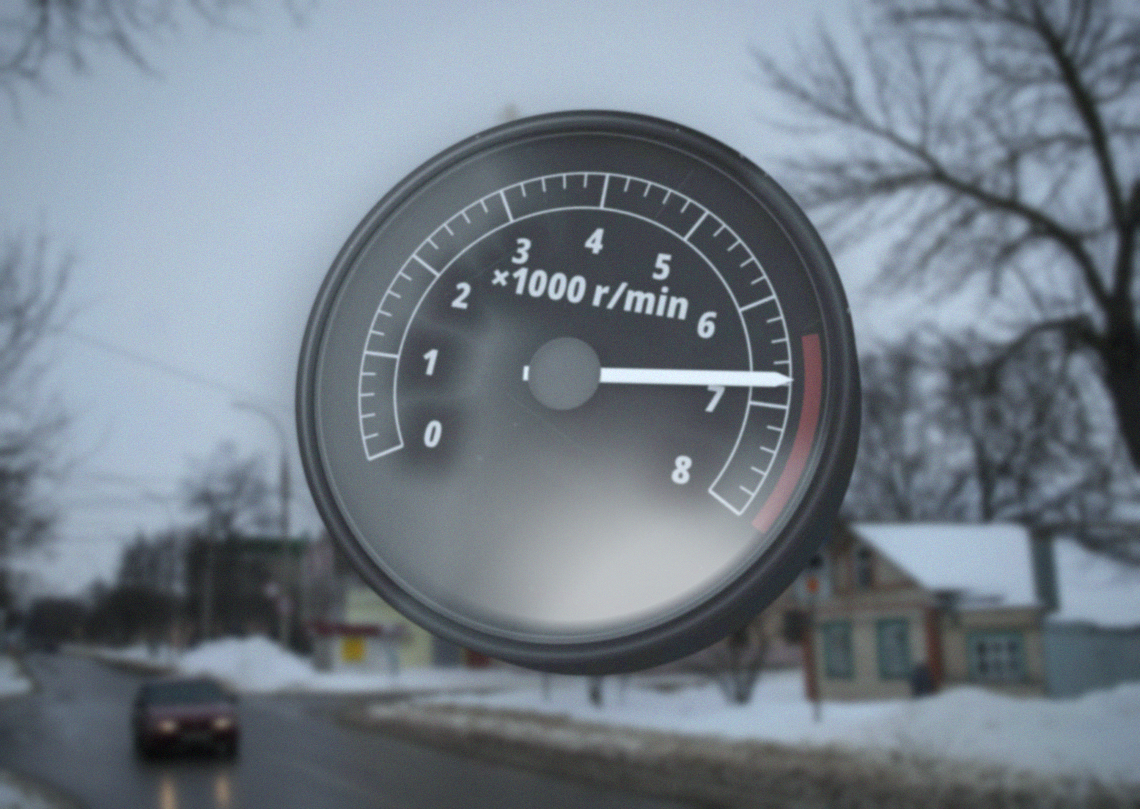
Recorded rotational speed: 6800 rpm
